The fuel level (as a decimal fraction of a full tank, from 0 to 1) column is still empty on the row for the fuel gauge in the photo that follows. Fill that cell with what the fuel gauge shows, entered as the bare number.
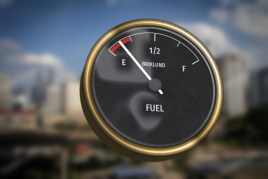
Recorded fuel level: 0.125
